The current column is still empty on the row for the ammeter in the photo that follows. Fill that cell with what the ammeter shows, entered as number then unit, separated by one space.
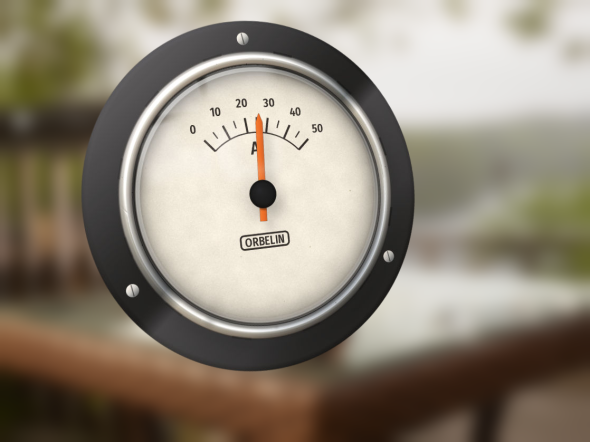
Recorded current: 25 A
